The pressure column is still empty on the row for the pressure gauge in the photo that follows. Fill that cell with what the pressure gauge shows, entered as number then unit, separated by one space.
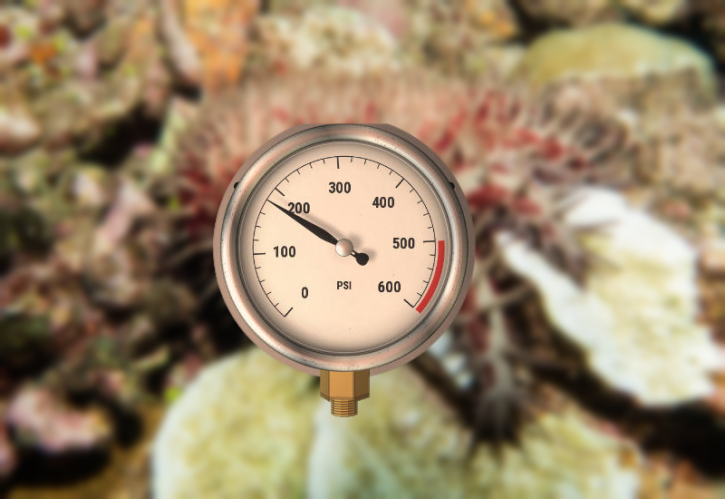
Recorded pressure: 180 psi
